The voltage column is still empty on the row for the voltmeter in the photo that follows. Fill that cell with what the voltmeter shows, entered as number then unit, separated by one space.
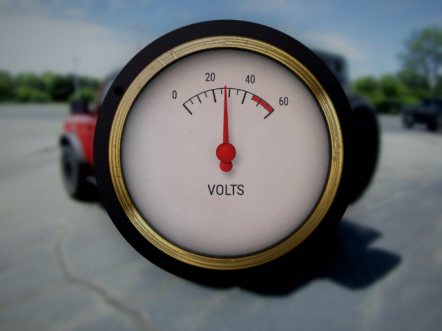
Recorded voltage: 27.5 V
